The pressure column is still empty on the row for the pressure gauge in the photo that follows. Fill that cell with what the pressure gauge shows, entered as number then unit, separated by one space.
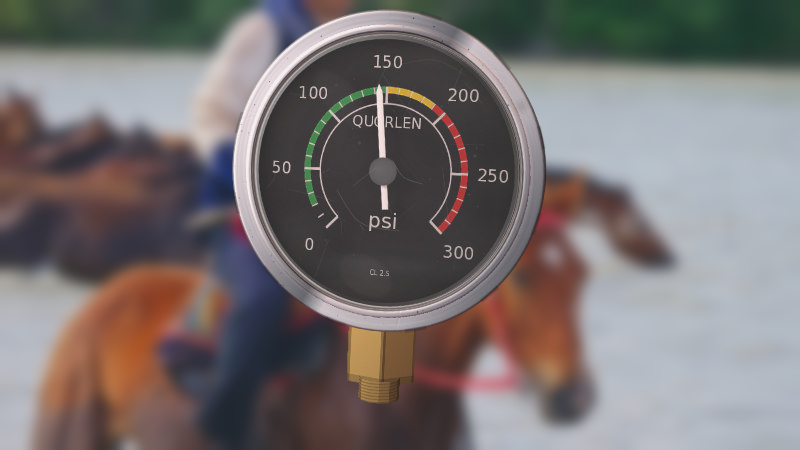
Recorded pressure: 145 psi
